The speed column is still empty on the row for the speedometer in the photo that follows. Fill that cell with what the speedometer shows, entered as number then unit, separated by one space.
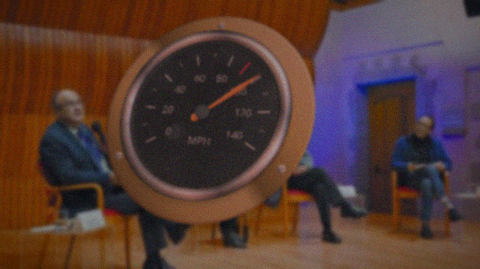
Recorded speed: 100 mph
